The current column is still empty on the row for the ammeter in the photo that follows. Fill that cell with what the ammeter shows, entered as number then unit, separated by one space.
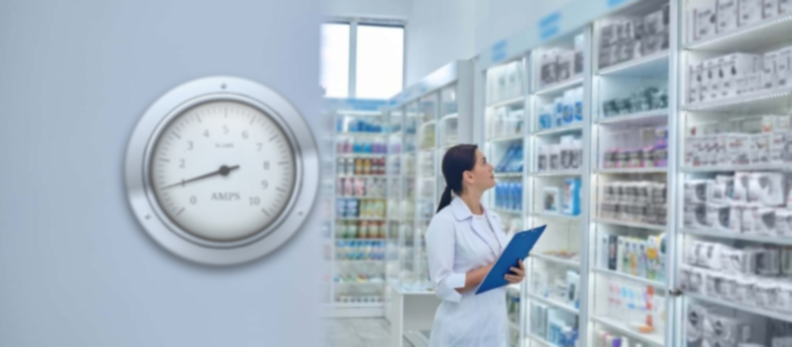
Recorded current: 1 A
